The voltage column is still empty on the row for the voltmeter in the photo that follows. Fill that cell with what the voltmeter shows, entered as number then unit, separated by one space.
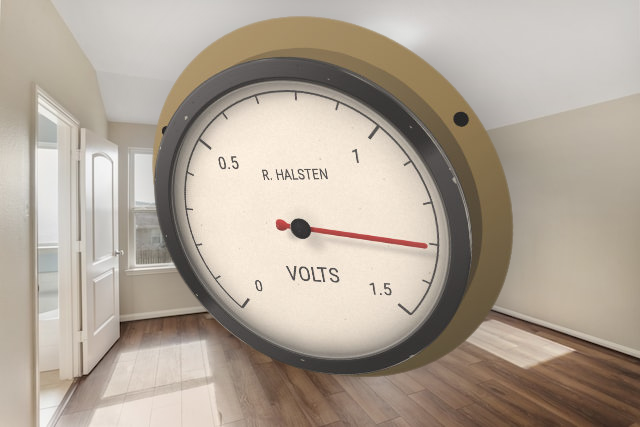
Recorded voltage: 1.3 V
